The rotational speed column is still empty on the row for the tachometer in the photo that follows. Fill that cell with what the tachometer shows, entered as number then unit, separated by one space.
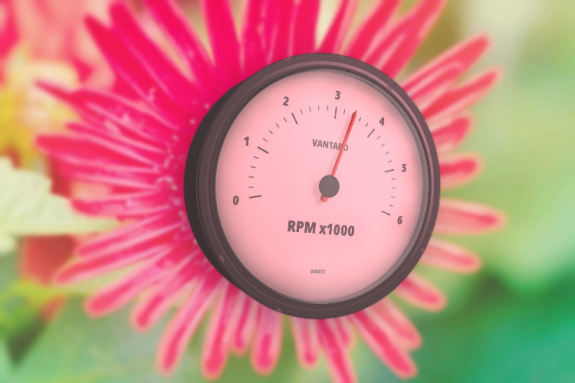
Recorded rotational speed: 3400 rpm
